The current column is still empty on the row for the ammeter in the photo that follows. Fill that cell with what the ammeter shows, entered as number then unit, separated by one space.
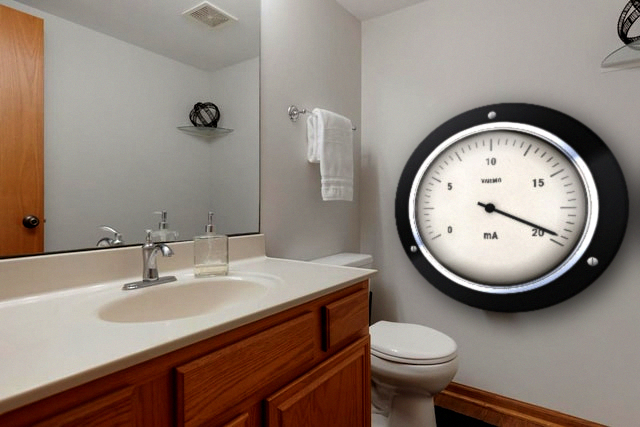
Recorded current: 19.5 mA
